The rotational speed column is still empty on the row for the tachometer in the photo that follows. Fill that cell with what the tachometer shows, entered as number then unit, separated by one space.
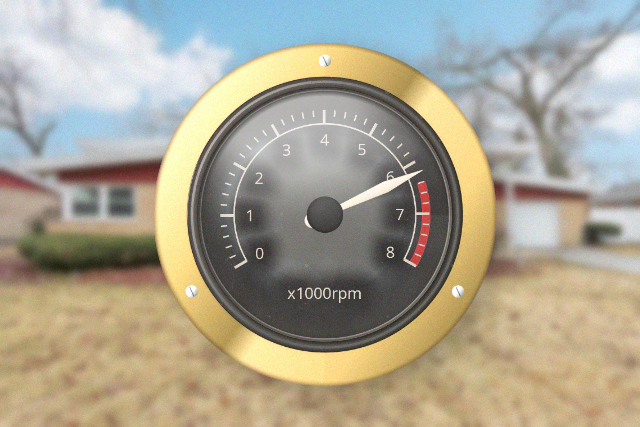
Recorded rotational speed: 6200 rpm
